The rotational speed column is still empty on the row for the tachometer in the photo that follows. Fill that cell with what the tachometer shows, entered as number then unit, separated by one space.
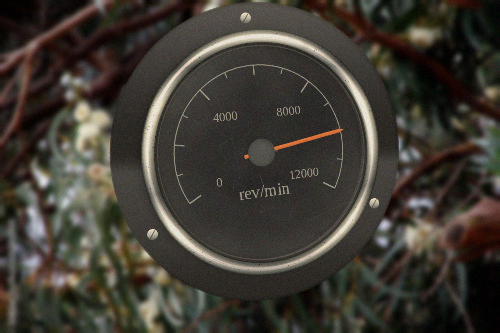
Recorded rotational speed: 10000 rpm
